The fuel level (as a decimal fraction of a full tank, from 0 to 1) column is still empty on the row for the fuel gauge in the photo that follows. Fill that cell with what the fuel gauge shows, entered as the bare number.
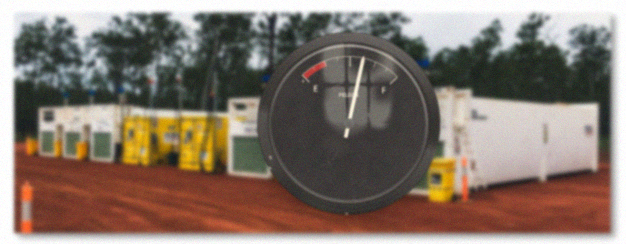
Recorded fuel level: 0.625
